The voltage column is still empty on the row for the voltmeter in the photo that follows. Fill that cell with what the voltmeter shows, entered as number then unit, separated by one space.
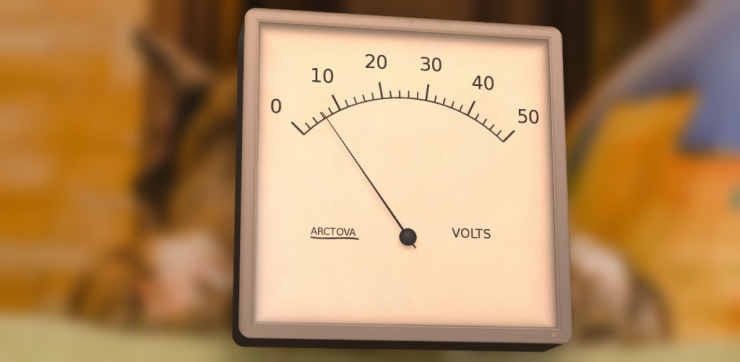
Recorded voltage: 6 V
